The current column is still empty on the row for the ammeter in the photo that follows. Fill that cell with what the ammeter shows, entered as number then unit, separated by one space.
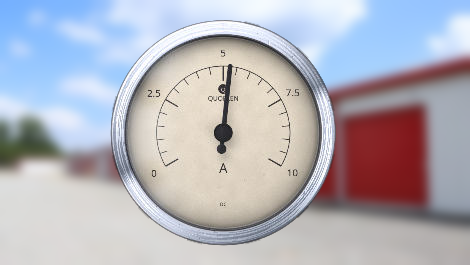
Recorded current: 5.25 A
